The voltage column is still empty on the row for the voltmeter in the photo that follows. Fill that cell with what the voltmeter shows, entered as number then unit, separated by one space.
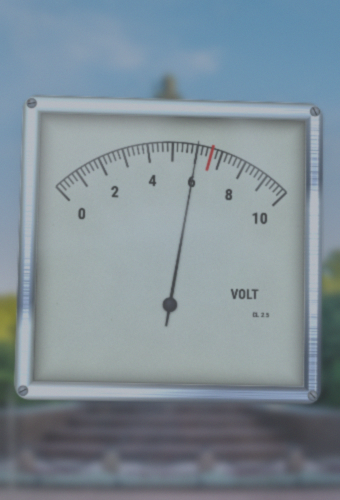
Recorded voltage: 6 V
